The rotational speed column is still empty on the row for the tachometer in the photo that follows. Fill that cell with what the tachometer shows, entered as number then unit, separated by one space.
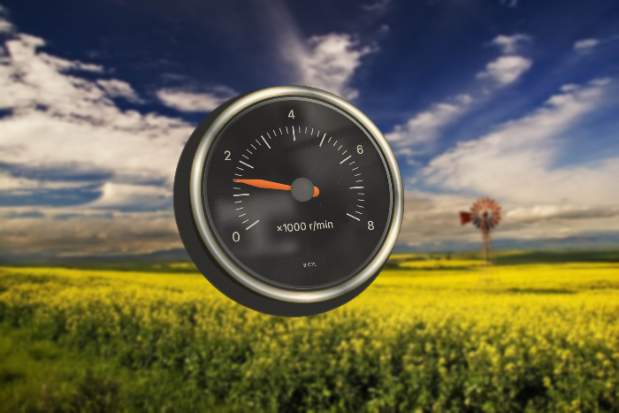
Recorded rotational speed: 1400 rpm
